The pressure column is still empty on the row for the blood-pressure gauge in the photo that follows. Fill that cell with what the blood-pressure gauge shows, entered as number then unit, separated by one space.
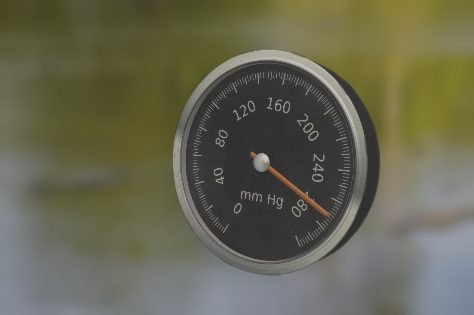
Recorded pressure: 270 mmHg
